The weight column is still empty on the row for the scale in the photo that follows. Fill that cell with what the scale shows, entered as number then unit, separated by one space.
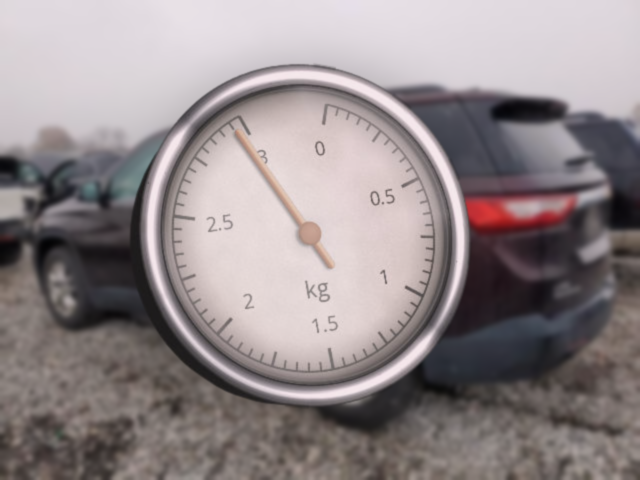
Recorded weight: 2.95 kg
